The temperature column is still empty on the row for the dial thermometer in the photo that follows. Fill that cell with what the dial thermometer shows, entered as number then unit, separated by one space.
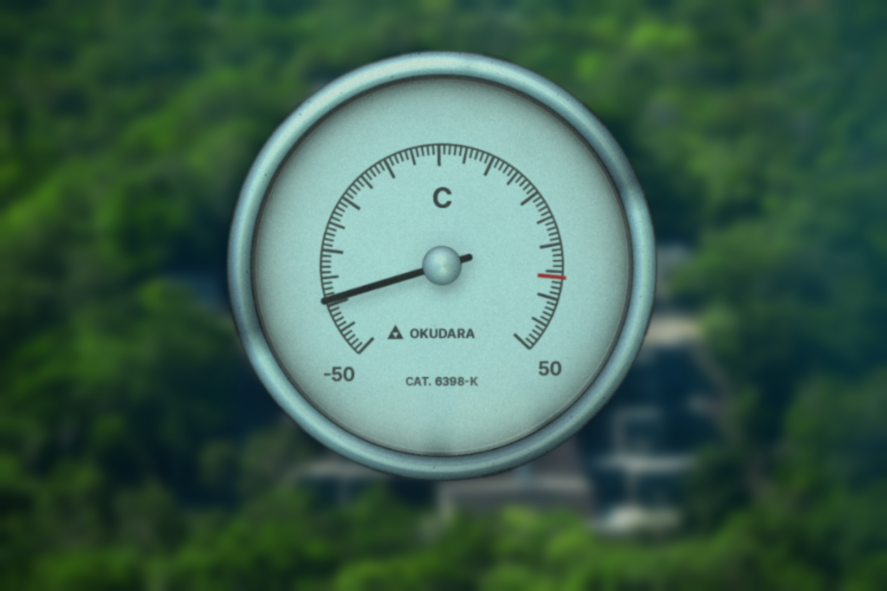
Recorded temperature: -39 °C
